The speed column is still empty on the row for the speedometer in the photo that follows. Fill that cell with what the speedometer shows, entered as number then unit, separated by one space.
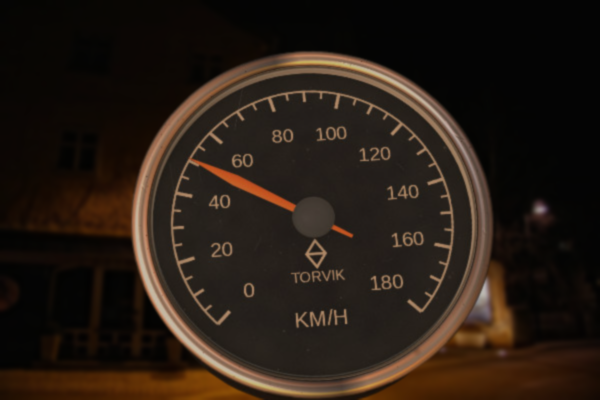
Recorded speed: 50 km/h
